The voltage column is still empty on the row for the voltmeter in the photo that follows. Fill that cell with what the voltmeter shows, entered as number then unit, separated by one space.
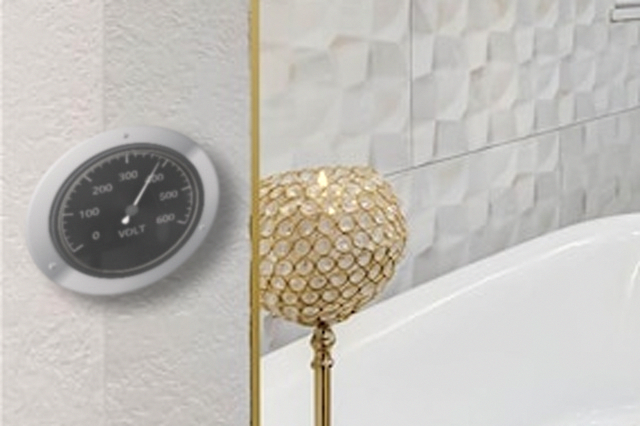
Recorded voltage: 380 V
